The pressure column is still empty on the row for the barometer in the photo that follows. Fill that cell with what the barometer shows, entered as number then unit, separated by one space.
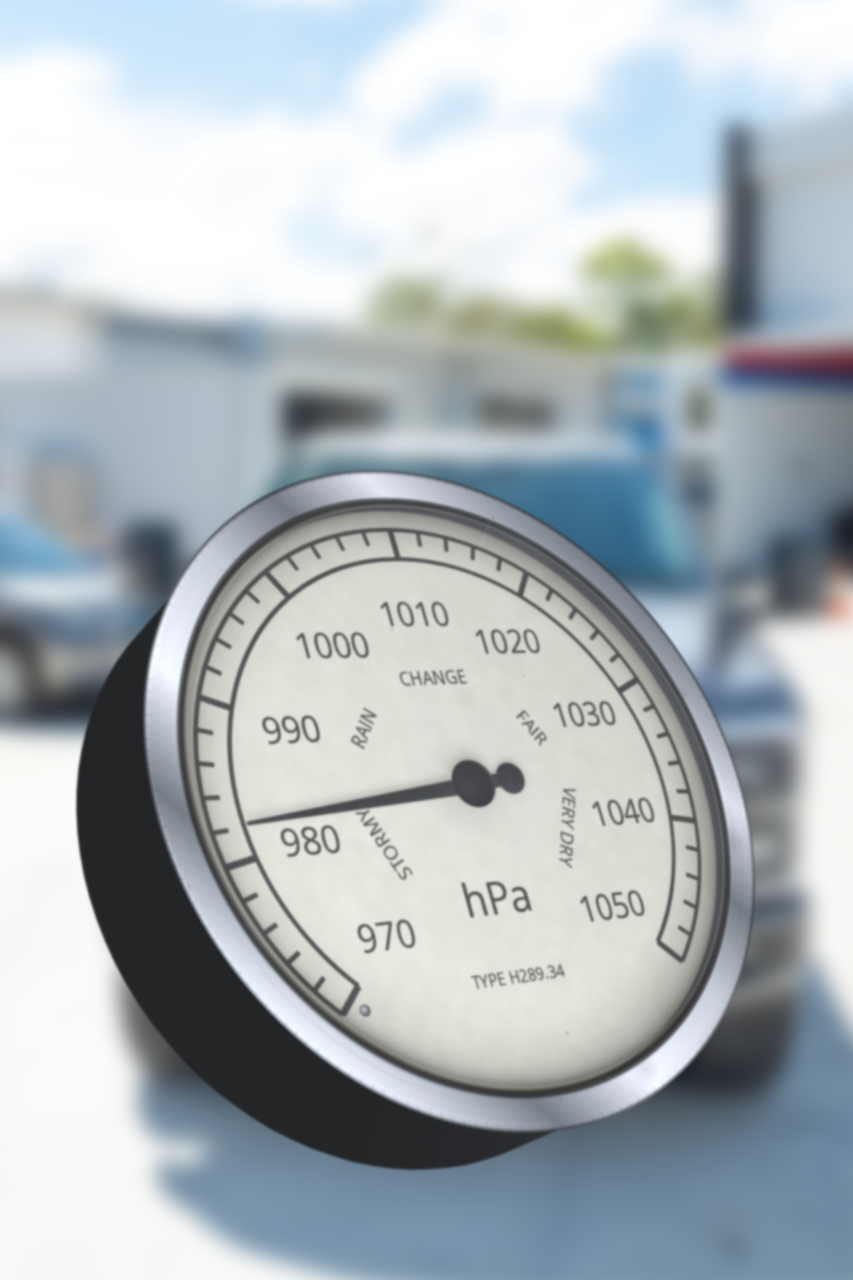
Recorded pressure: 982 hPa
